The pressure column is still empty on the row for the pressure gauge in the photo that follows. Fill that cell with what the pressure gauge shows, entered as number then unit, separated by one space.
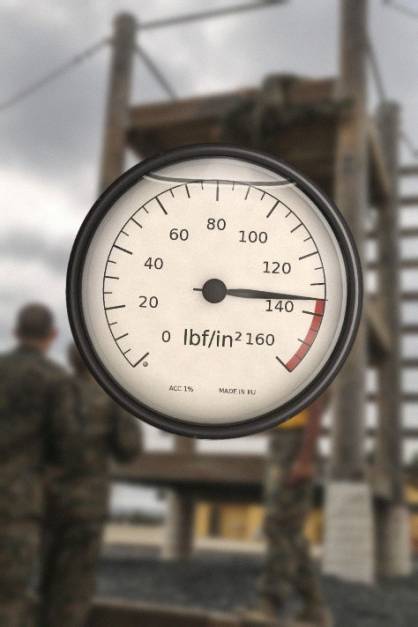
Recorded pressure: 135 psi
